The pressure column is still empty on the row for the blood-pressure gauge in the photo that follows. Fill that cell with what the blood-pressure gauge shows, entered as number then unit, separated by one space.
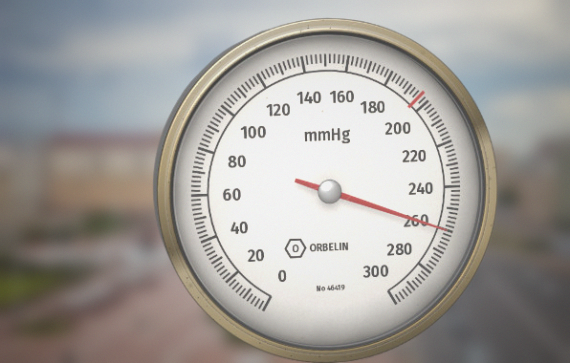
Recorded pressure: 260 mmHg
